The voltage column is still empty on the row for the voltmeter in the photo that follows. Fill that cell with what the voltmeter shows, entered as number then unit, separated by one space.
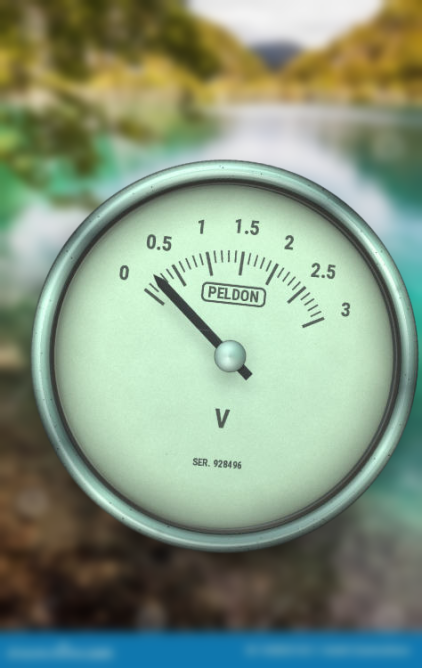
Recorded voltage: 0.2 V
